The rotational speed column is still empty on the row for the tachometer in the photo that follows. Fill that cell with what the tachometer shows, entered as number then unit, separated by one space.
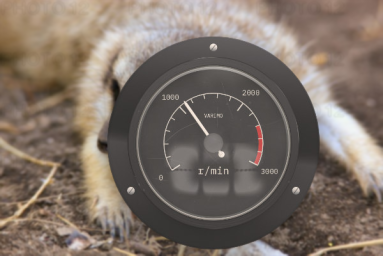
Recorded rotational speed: 1100 rpm
